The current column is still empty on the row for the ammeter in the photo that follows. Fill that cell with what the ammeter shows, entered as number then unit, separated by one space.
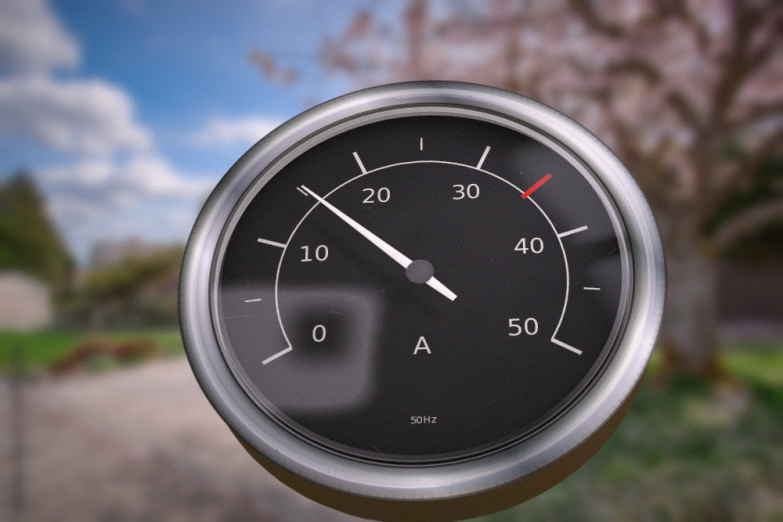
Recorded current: 15 A
